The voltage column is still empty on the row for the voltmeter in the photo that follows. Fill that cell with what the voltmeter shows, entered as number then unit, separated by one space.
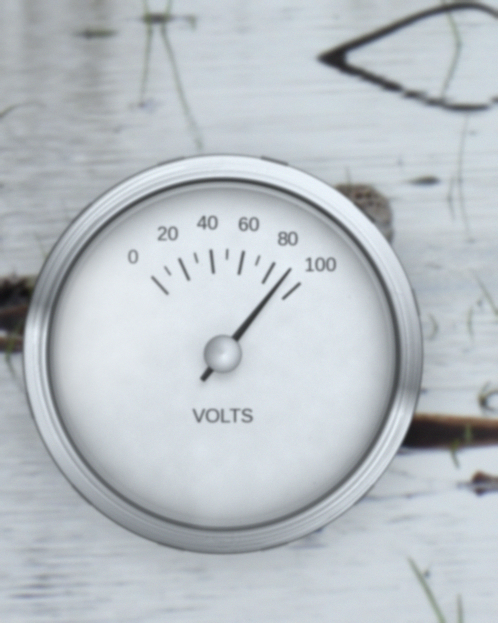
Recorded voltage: 90 V
